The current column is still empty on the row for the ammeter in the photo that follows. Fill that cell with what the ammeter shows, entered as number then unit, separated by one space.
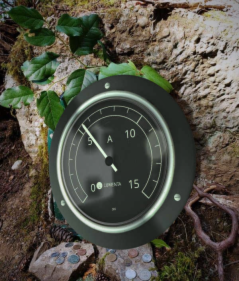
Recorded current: 5.5 A
